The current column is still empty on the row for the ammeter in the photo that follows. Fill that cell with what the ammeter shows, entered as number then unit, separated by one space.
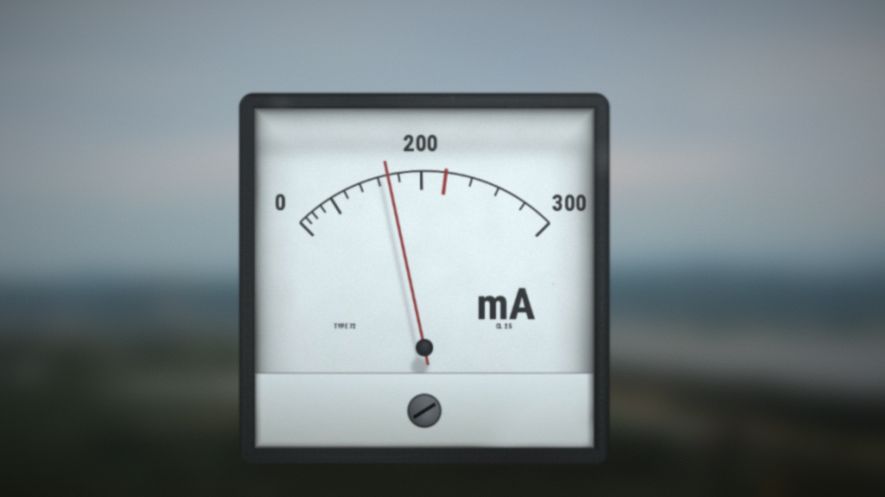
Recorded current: 170 mA
